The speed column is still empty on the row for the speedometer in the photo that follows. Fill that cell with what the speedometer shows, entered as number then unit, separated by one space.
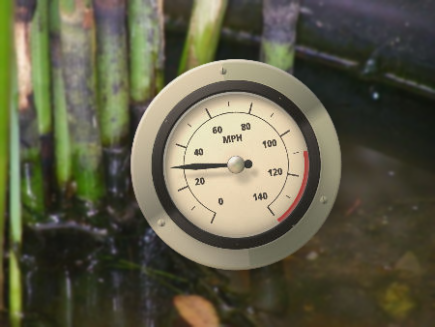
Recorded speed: 30 mph
